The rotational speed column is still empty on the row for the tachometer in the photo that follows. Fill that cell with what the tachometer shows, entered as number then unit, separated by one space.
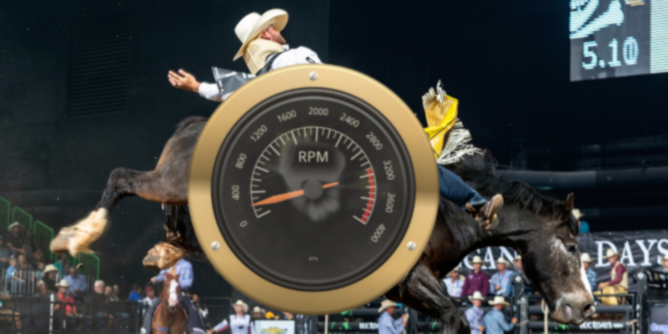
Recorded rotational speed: 200 rpm
